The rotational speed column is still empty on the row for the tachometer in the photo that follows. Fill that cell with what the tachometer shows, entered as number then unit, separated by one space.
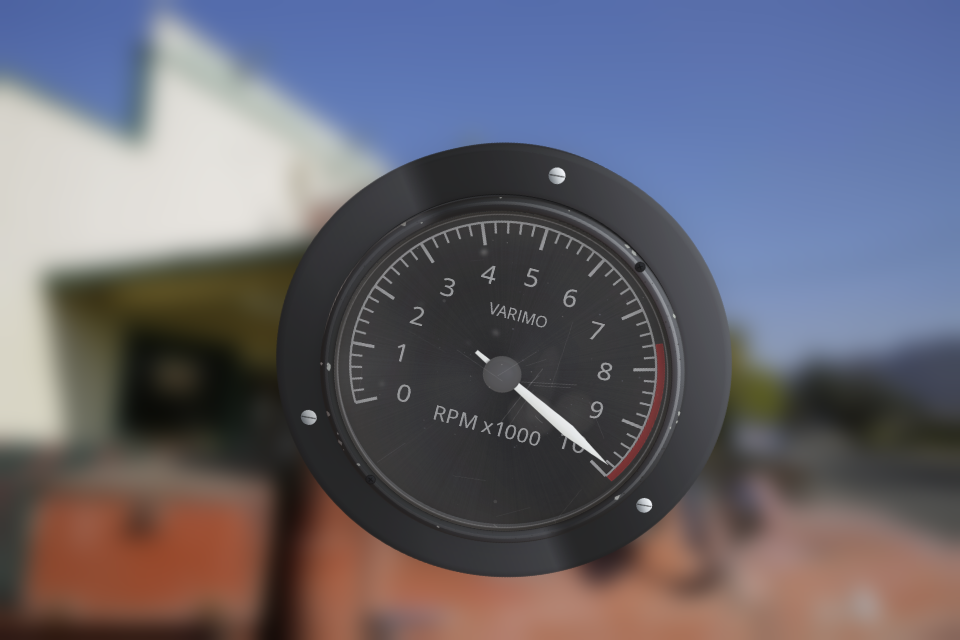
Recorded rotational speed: 9800 rpm
